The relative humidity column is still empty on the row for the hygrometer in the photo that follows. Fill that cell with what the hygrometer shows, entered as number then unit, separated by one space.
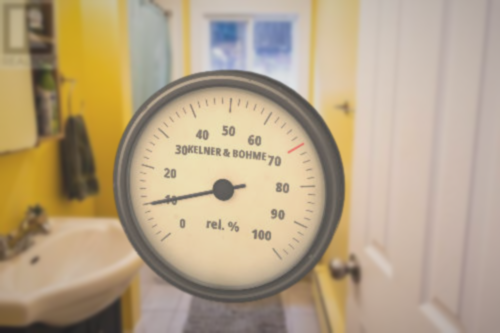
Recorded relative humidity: 10 %
